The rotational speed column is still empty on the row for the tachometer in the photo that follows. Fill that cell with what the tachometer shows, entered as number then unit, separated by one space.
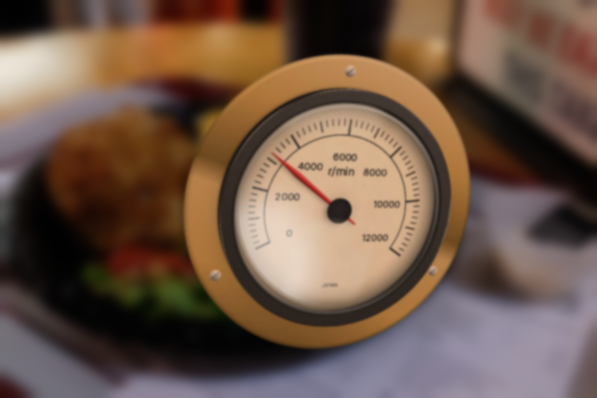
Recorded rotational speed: 3200 rpm
